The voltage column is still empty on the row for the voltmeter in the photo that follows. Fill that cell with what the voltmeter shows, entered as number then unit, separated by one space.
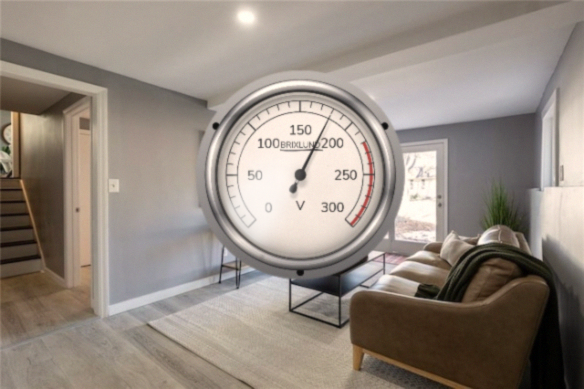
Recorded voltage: 180 V
